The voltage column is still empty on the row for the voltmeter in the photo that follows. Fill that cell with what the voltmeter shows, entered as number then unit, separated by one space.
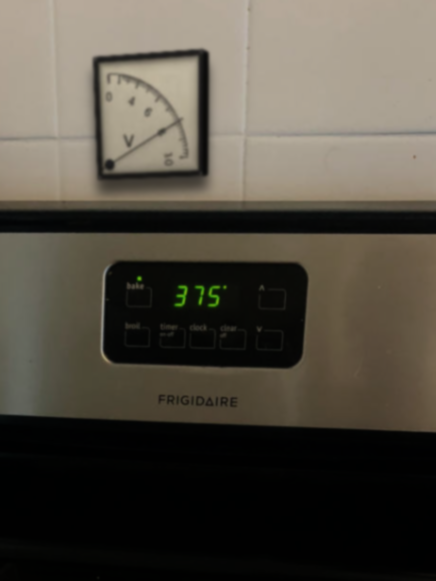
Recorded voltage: 8 V
